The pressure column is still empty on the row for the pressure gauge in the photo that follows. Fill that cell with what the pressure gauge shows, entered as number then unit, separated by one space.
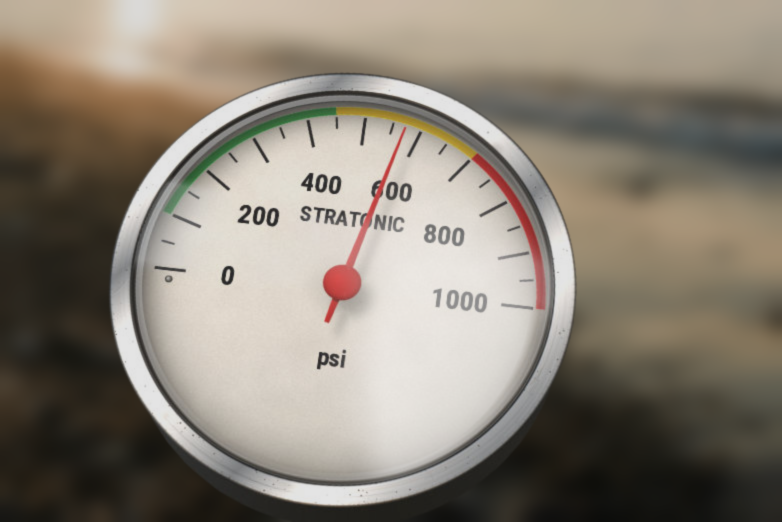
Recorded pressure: 575 psi
